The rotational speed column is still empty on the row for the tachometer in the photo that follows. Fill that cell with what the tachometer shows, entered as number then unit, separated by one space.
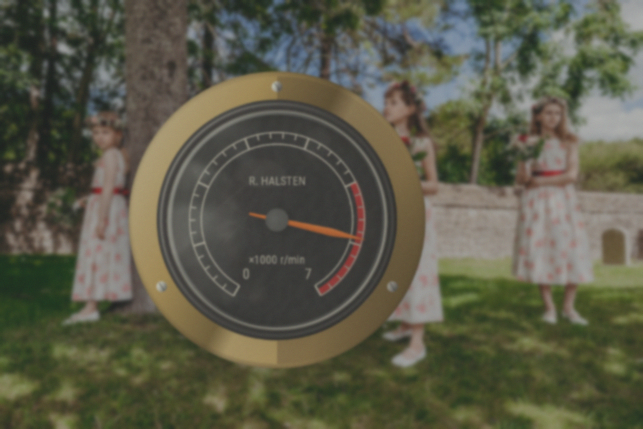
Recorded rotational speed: 5900 rpm
